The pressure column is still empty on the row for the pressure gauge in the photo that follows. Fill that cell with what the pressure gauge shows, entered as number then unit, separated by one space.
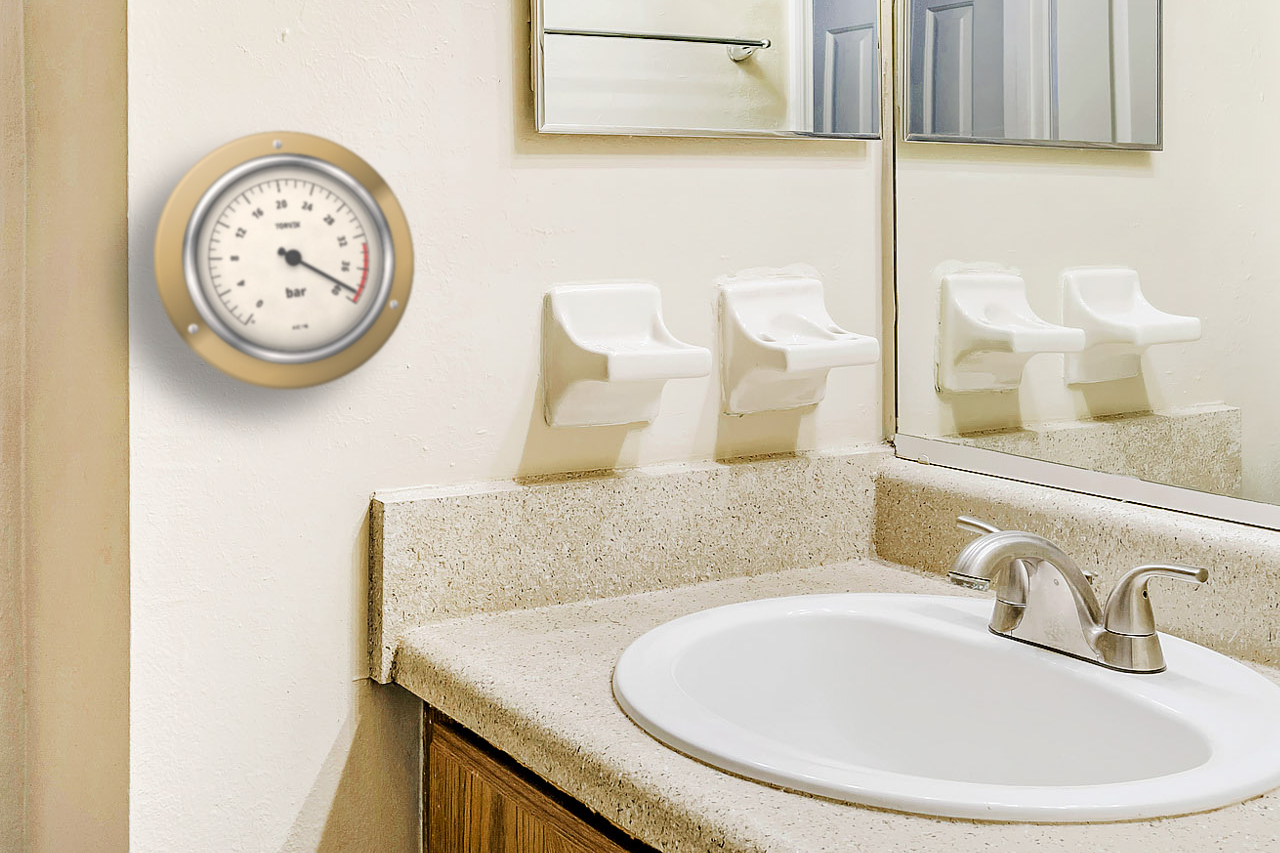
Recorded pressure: 39 bar
